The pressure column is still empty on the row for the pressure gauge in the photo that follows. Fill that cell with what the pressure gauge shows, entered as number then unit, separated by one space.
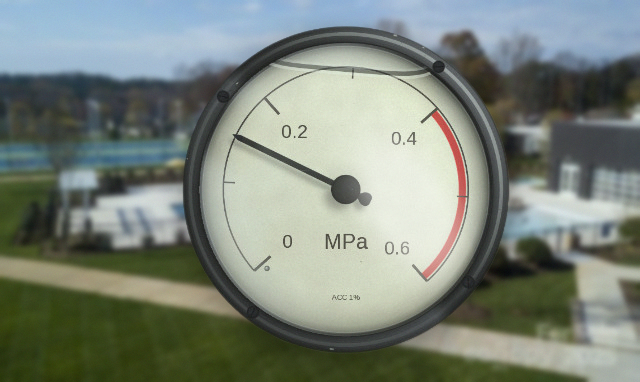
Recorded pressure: 0.15 MPa
